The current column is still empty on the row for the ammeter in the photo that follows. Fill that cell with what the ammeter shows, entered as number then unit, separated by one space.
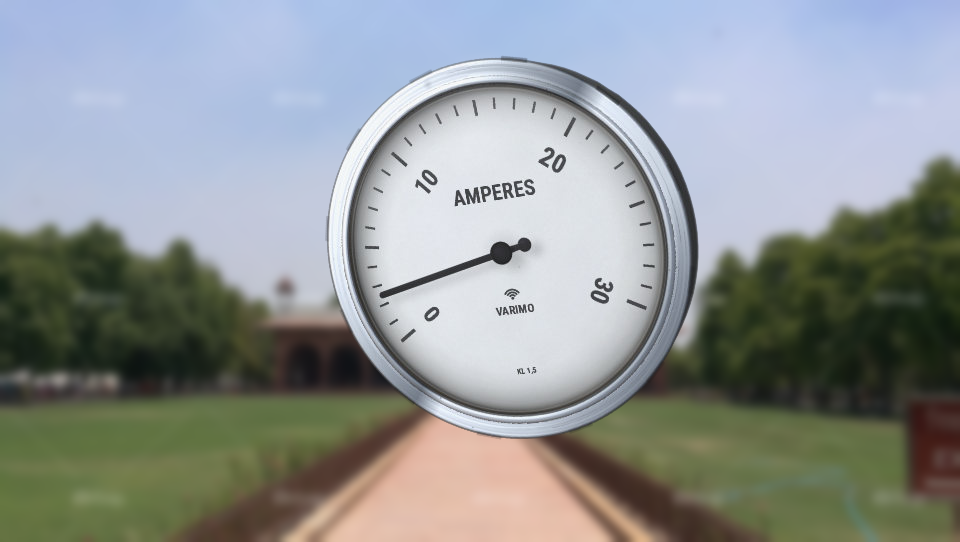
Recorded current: 2.5 A
